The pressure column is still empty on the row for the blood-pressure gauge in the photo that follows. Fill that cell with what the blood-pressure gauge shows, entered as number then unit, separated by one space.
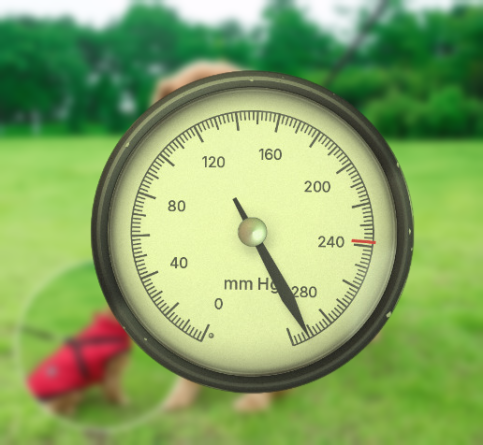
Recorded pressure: 292 mmHg
